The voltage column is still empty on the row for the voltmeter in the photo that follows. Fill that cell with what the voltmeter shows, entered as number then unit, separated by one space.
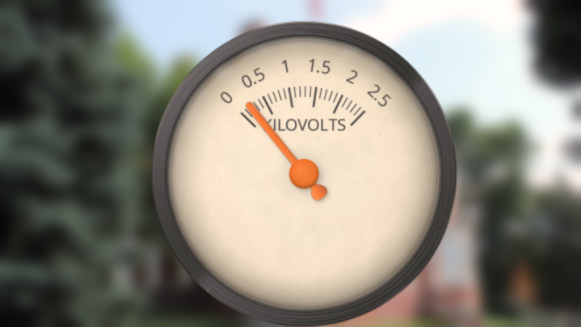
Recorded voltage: 0.2 kV
